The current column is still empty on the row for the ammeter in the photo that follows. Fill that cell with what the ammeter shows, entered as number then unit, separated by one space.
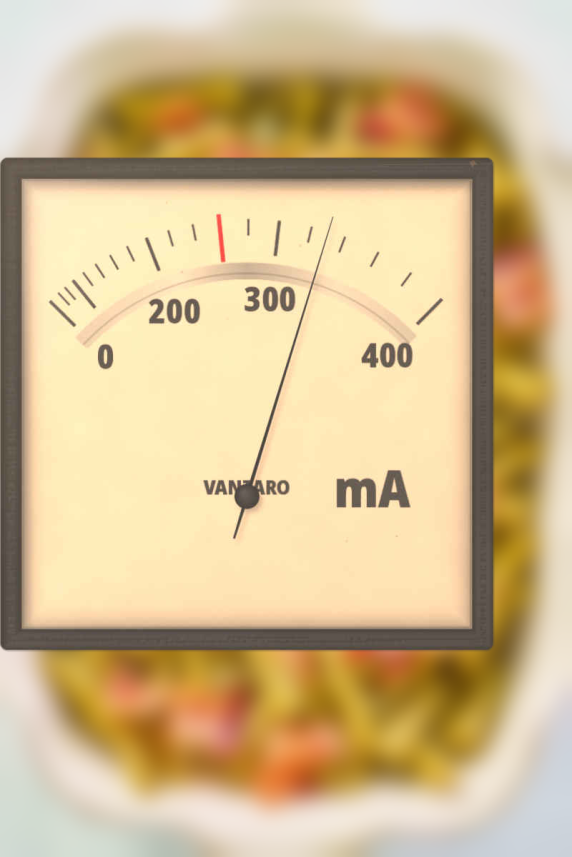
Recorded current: 330 mA
